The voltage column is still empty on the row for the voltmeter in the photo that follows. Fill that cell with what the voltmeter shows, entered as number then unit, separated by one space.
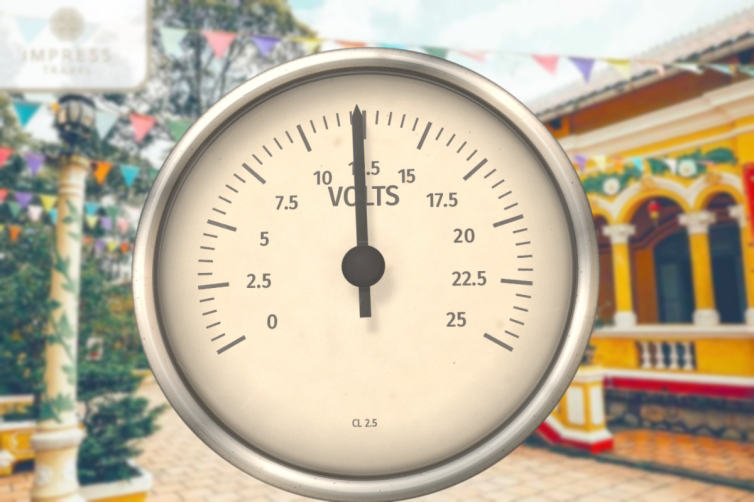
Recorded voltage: 12.25 V
